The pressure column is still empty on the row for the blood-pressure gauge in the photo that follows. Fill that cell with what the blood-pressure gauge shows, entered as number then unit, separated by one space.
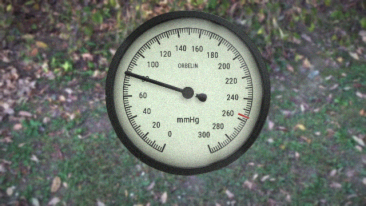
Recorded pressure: 80 mmHg
